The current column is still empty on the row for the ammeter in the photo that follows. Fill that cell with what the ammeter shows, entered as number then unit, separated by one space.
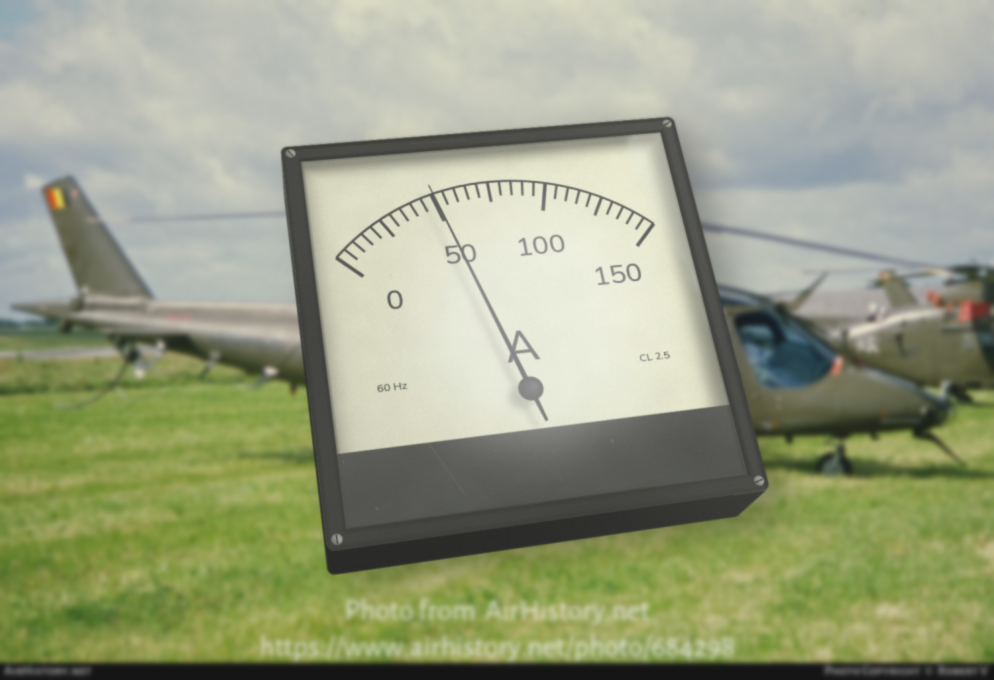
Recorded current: 50 A
